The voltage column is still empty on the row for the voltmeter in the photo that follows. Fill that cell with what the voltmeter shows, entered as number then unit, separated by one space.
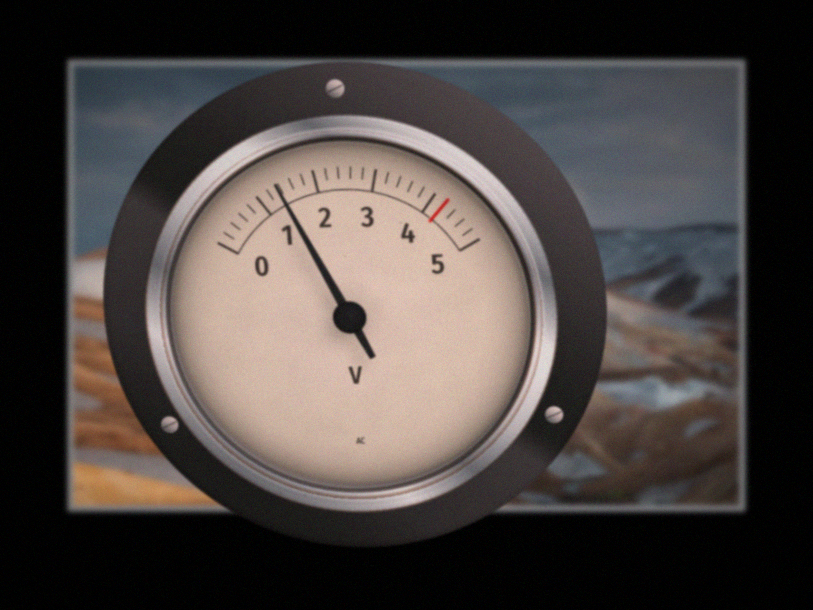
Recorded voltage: 1.4 V
